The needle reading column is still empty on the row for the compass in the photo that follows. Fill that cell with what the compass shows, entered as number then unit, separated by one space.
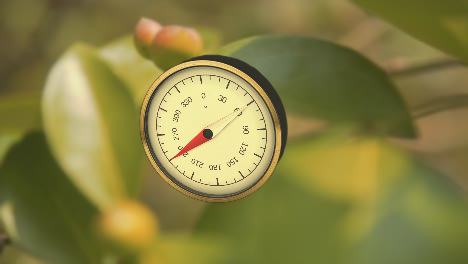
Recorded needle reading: 240 °
